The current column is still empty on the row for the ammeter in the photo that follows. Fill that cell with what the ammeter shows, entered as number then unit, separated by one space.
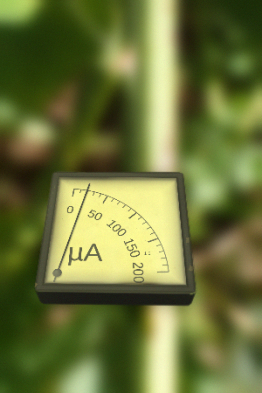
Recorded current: 20 µA
